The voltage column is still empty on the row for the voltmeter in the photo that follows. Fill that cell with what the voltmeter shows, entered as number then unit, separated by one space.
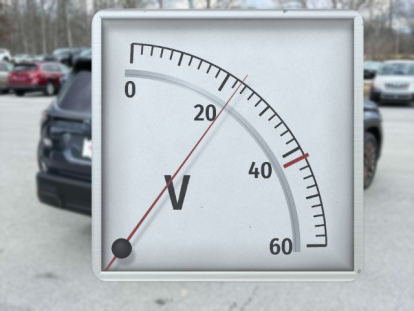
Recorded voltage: 23 V
